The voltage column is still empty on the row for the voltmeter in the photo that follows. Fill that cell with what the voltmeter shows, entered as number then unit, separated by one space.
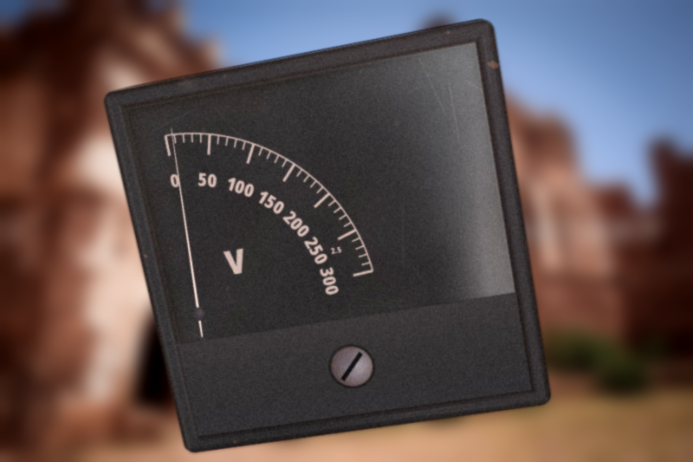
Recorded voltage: 10 V
